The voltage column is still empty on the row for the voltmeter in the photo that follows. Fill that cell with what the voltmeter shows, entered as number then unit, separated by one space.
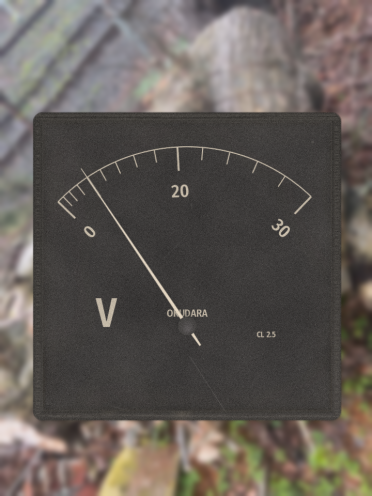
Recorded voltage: 10 V
